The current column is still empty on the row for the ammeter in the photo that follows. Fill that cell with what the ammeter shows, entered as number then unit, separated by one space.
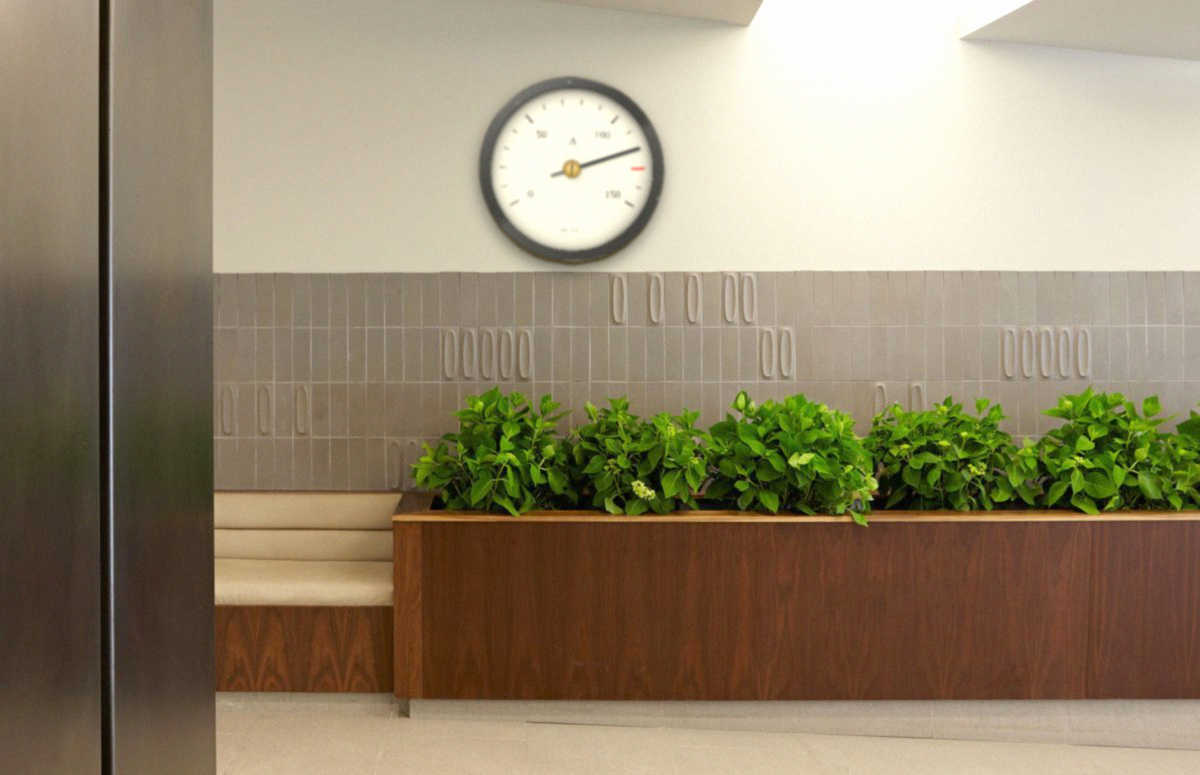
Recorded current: 120 A
